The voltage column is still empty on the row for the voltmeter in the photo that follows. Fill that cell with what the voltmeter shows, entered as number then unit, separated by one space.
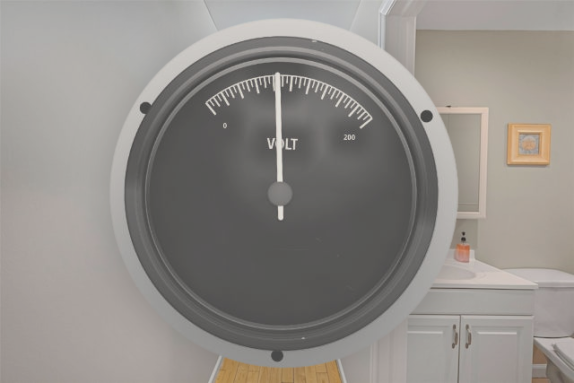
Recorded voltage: 85 V
